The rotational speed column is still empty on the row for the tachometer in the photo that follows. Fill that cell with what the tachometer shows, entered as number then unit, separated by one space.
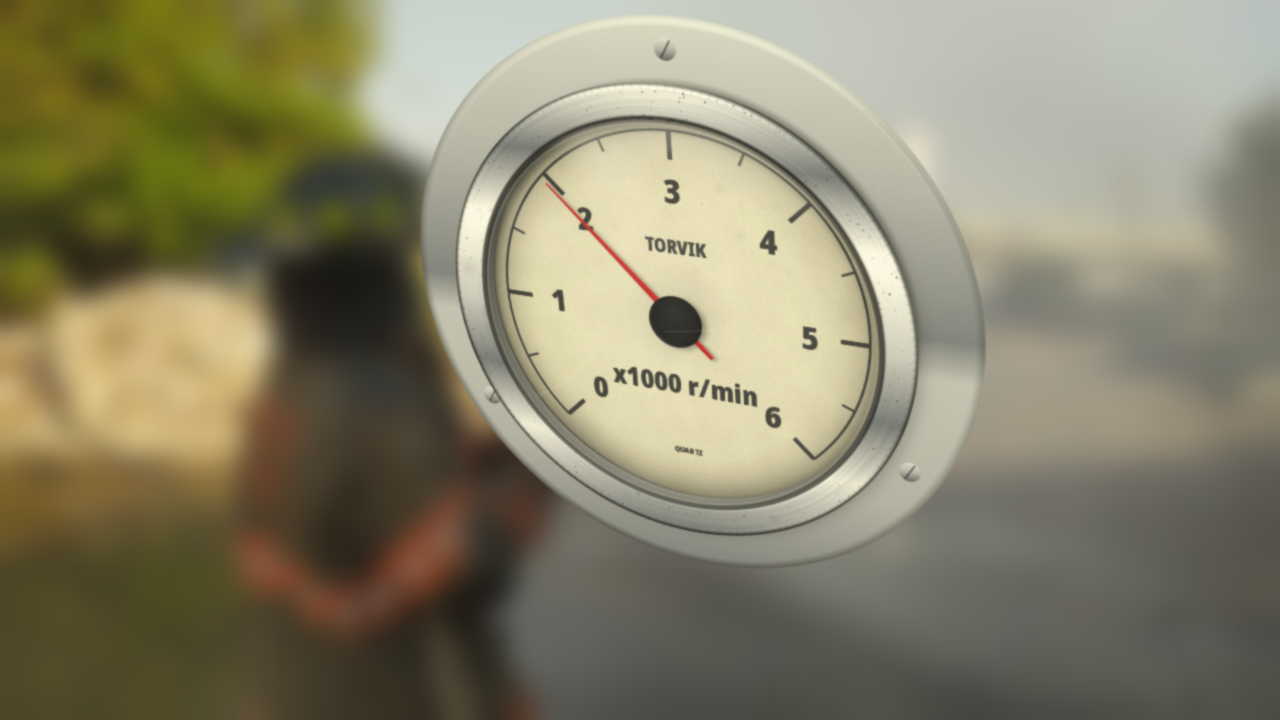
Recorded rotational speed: 2000 rpm
